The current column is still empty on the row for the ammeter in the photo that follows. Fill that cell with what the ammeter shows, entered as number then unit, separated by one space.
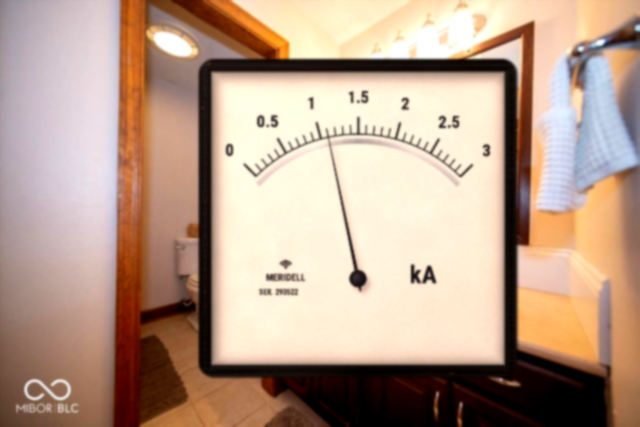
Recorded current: 1.1 kA
